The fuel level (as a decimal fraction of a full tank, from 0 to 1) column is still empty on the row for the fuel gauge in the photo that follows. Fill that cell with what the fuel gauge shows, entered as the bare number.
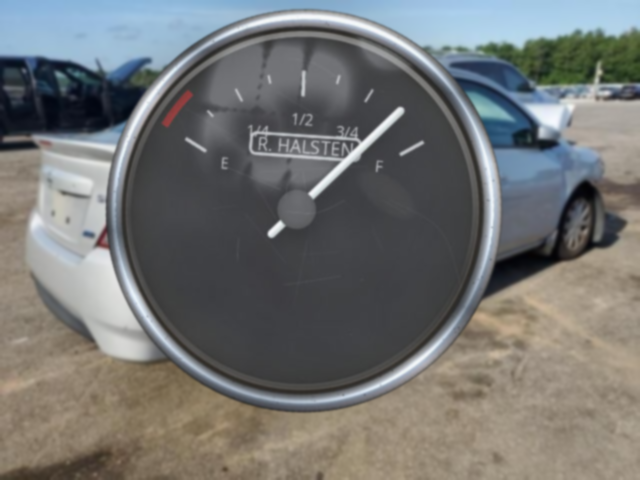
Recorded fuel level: 0.875
